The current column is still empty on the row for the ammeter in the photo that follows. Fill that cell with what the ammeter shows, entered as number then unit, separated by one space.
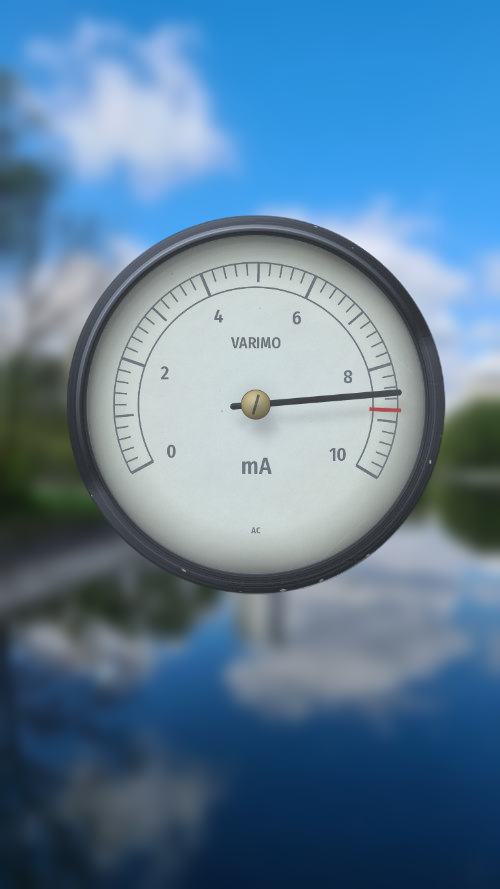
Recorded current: 8.5 mA
